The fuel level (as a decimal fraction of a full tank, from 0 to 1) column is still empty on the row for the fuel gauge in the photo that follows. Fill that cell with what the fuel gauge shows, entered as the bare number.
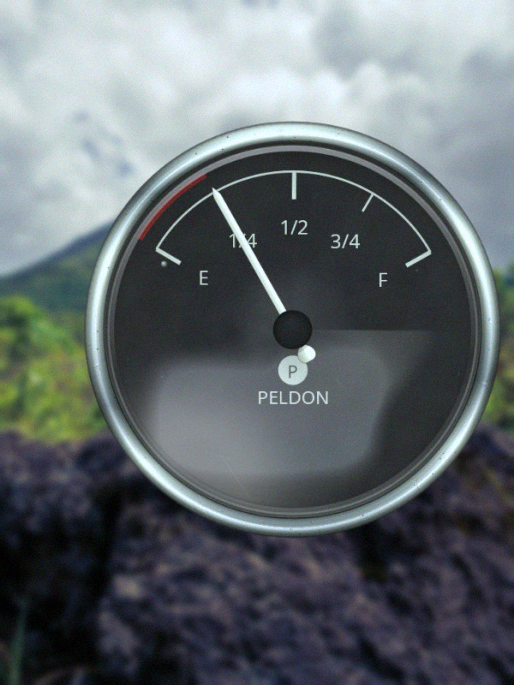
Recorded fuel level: 0.25
